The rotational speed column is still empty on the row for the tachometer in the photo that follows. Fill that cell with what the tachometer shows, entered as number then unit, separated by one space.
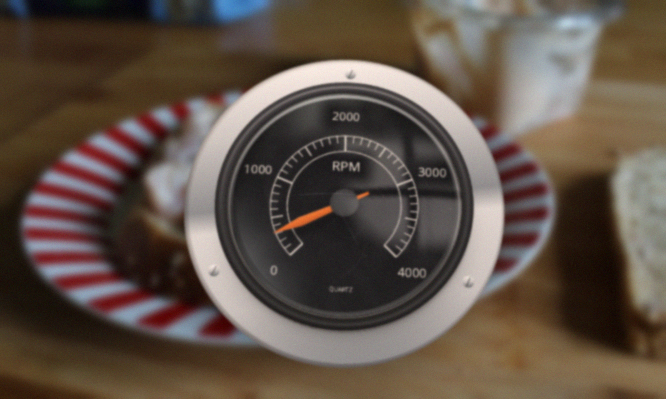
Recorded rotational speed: 300 rpm
